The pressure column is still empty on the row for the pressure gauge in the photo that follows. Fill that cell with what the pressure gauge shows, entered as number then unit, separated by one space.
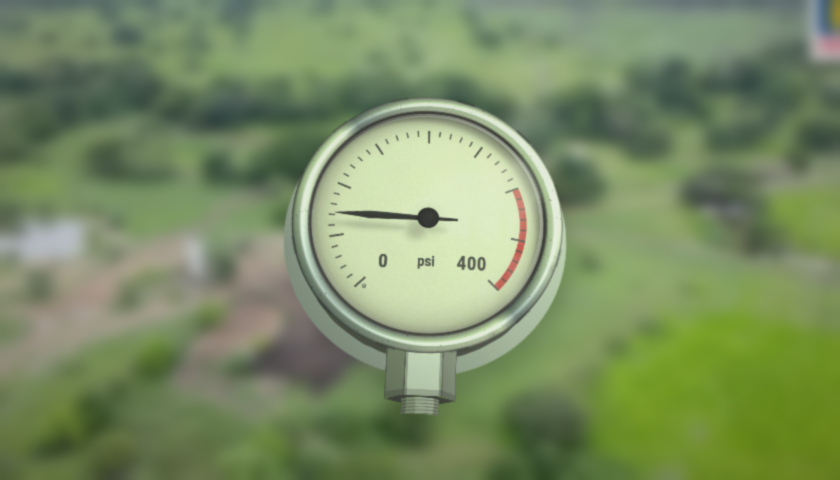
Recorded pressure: 70 psi
